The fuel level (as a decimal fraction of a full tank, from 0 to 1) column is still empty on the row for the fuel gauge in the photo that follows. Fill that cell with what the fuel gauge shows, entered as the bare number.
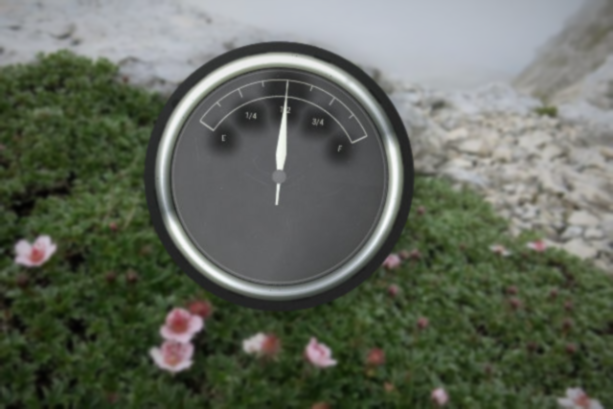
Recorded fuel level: 0.5
